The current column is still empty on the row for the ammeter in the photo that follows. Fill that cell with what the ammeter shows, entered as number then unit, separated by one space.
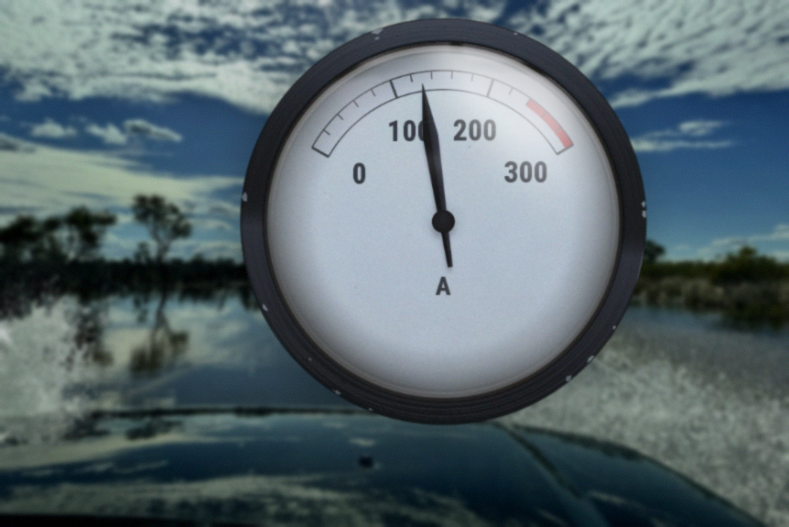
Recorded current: 130 A
